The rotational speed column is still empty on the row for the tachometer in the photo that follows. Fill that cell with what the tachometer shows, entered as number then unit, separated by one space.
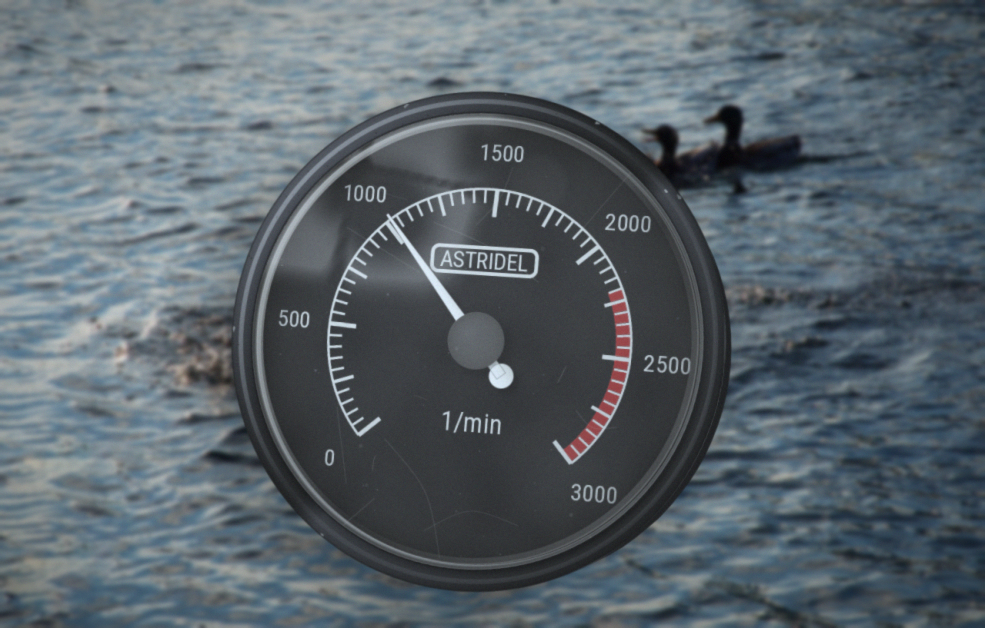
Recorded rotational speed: 1025 rpm
